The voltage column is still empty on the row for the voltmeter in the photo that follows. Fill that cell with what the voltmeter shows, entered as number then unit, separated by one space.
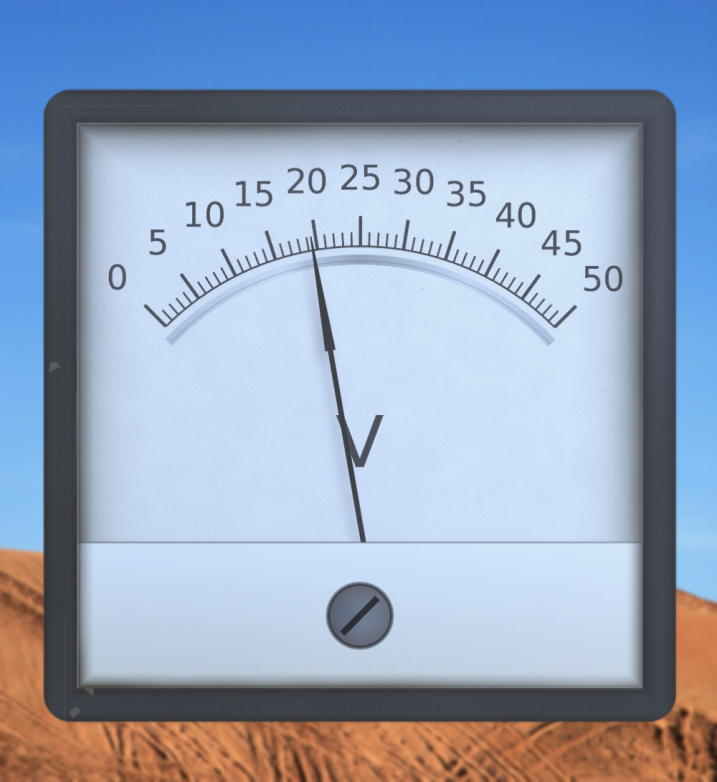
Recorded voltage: 19.5 V
